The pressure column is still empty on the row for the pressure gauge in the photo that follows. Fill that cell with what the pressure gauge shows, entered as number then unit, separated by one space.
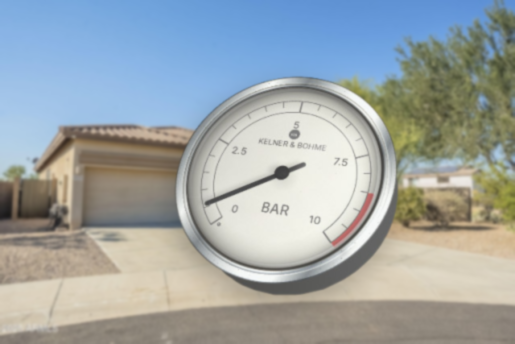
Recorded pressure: 0.5 bar
